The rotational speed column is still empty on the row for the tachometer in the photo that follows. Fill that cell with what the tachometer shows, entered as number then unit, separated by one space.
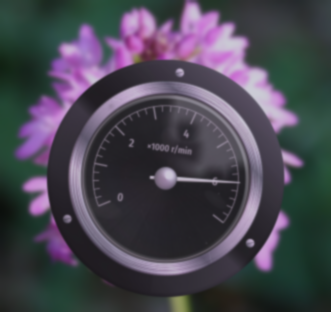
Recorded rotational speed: 6000 rpm
